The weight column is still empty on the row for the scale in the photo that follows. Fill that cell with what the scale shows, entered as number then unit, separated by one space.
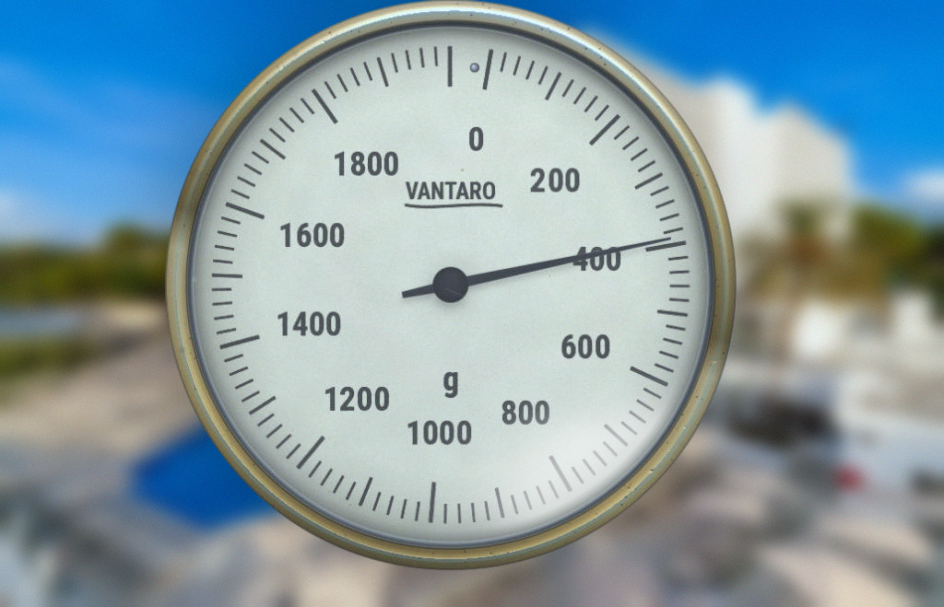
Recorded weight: 390 g
